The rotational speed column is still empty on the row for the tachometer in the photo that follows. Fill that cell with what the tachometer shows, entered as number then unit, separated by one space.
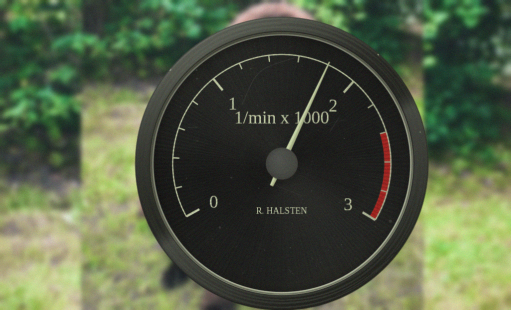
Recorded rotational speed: 1800 rpm
